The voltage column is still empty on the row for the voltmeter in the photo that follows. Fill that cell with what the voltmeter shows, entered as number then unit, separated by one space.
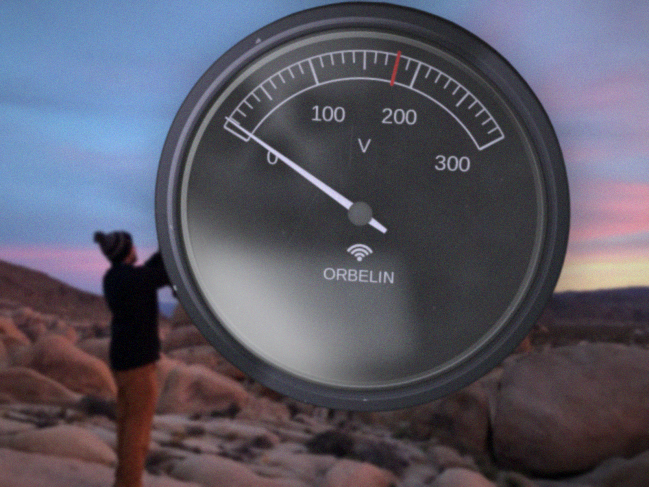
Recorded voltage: 10 V
